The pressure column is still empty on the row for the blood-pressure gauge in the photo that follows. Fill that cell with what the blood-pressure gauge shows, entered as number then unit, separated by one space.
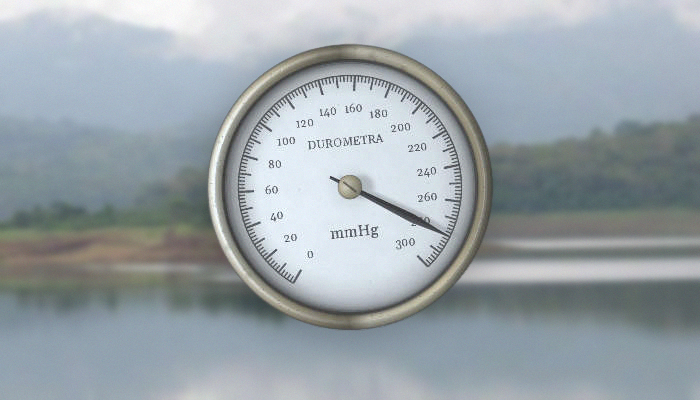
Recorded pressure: 280 mmHg
